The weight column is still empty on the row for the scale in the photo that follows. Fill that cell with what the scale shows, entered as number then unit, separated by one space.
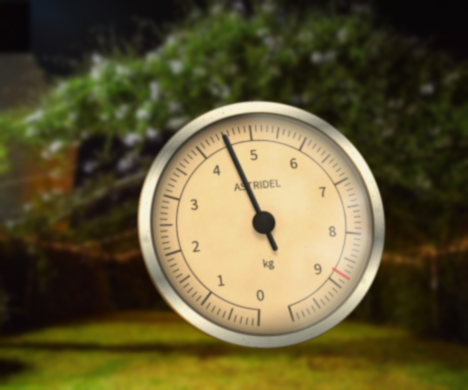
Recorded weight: 4.5 kg
